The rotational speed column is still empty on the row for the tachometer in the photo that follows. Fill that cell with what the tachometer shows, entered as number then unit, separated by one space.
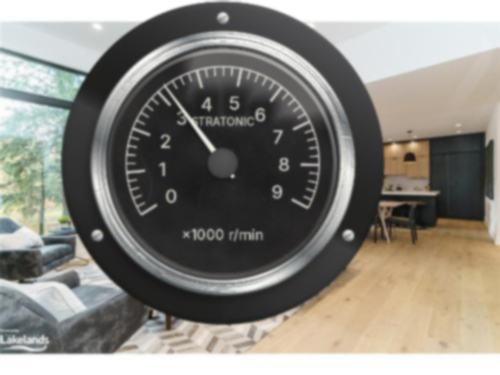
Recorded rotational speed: 3200 rpm
